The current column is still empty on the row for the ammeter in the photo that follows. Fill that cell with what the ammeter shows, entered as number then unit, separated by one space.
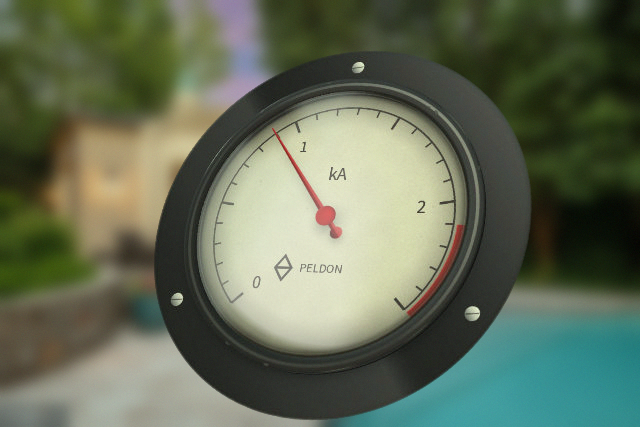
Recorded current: 0.9 kA
